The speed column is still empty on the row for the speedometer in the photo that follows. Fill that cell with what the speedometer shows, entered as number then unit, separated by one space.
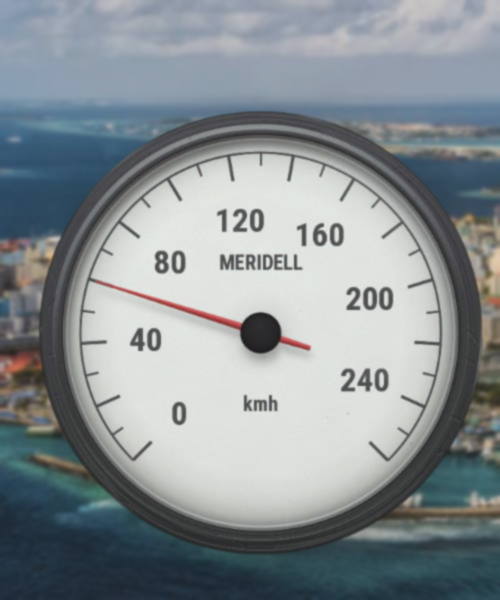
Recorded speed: 60 km/h
